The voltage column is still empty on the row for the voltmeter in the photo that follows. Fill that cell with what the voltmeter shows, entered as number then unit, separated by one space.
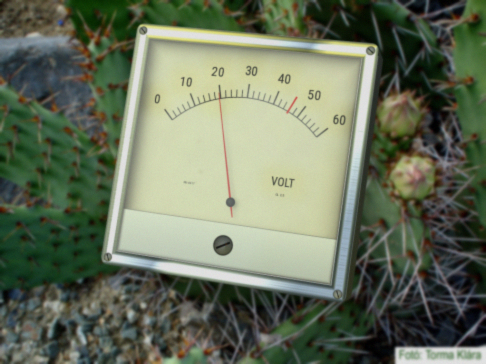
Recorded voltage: 20 V
